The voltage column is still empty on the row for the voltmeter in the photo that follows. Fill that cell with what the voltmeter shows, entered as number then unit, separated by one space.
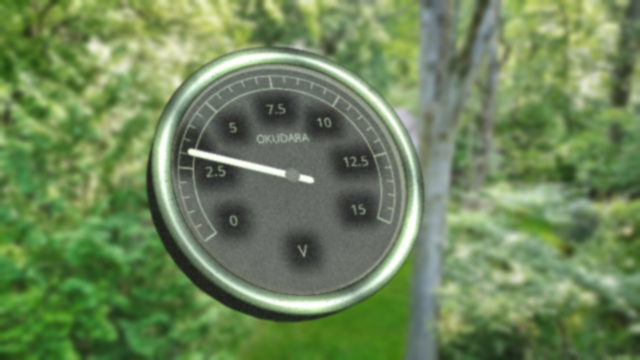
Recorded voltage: 3 V
